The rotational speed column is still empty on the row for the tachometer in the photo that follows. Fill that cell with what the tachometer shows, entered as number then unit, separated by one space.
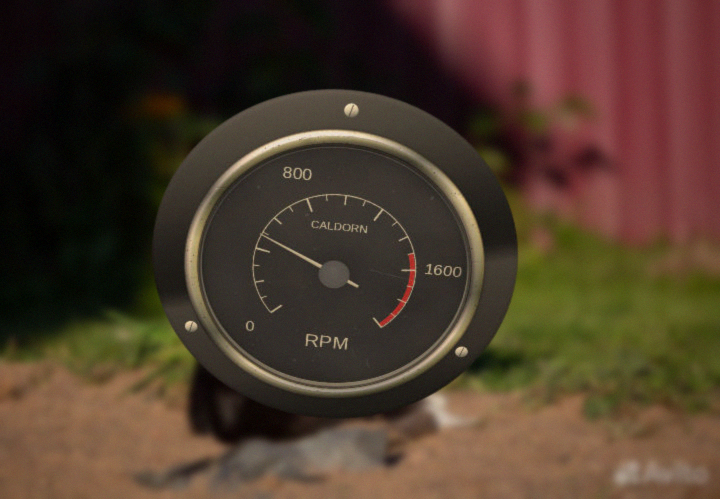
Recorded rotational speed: 500 rpm
